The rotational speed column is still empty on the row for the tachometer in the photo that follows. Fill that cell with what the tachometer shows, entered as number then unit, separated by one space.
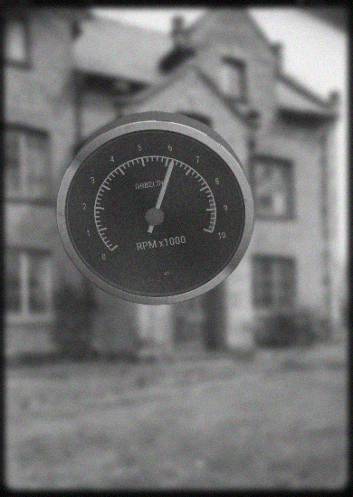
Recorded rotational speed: 6200 rpm
